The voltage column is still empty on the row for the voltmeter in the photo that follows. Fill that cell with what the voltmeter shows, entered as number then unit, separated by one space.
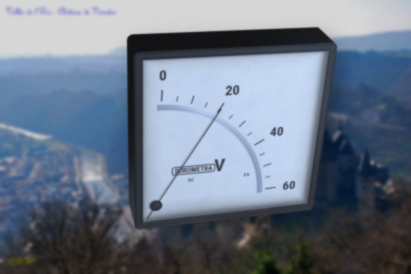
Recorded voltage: 20 V
